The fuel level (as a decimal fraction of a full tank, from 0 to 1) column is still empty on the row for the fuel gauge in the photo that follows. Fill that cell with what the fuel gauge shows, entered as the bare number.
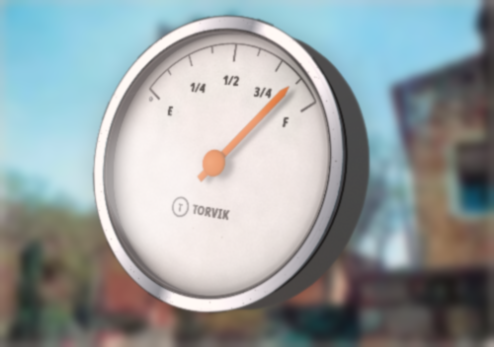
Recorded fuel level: 0.875
